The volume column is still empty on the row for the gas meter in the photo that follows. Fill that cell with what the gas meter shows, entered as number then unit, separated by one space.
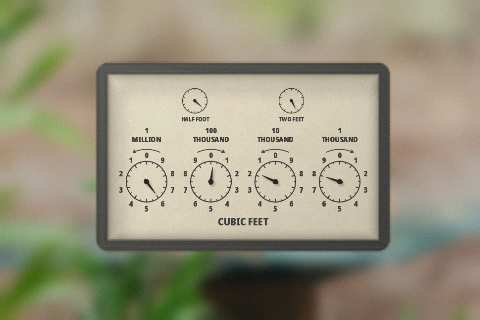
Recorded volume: 601800 ft³
